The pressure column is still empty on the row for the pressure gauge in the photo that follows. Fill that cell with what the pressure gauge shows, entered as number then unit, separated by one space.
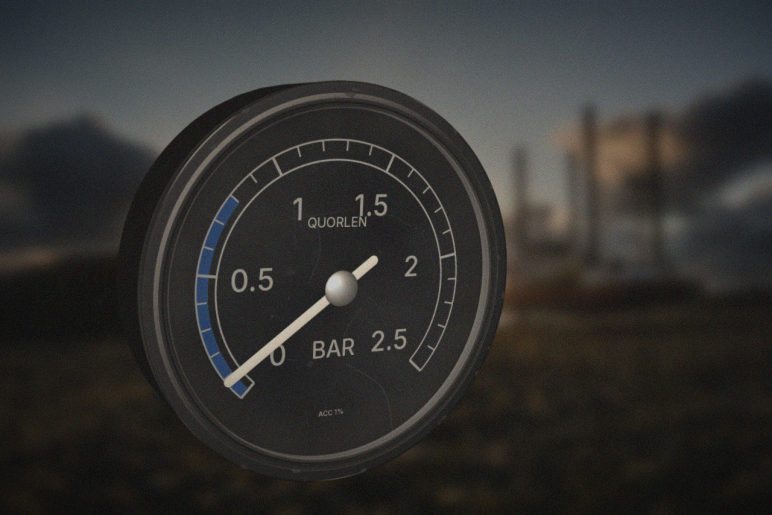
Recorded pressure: 0.1 bar
